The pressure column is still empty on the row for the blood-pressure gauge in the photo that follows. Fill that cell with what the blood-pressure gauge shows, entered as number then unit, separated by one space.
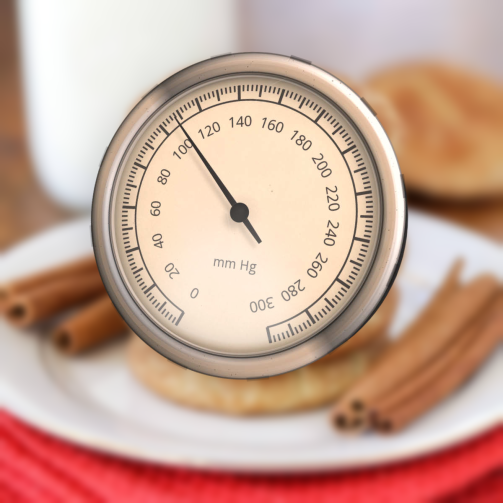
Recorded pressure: 108 mmHg
